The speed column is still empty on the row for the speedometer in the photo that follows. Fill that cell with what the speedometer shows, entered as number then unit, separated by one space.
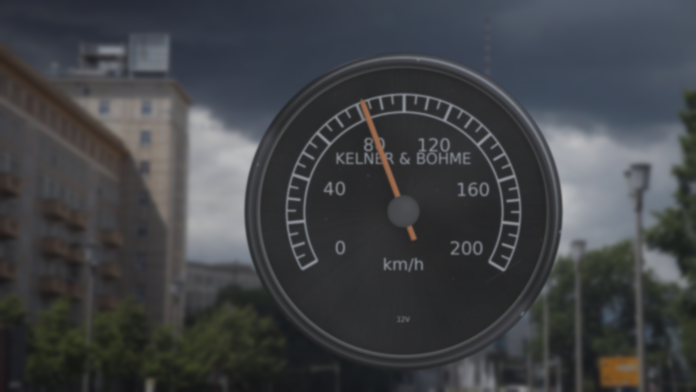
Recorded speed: 82.5 km/h
